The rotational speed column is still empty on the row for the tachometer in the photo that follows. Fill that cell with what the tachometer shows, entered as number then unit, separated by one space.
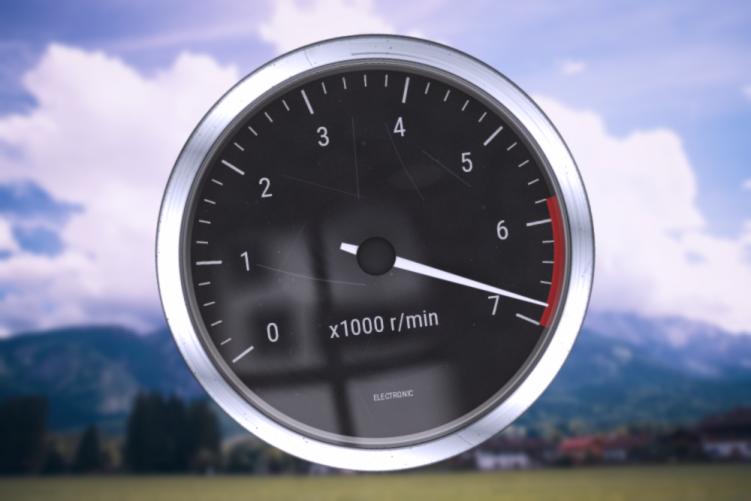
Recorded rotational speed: 6800 rpm
